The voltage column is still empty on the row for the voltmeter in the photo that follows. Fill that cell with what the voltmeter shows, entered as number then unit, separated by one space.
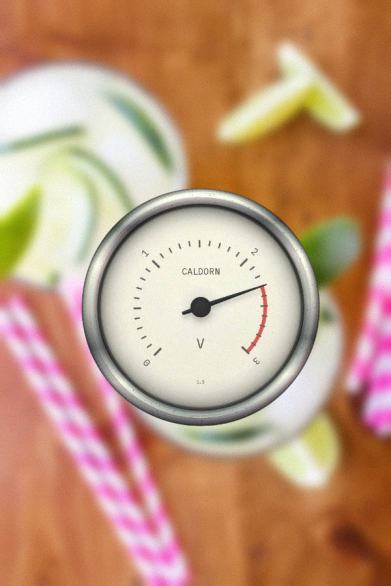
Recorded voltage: 2.3 V
